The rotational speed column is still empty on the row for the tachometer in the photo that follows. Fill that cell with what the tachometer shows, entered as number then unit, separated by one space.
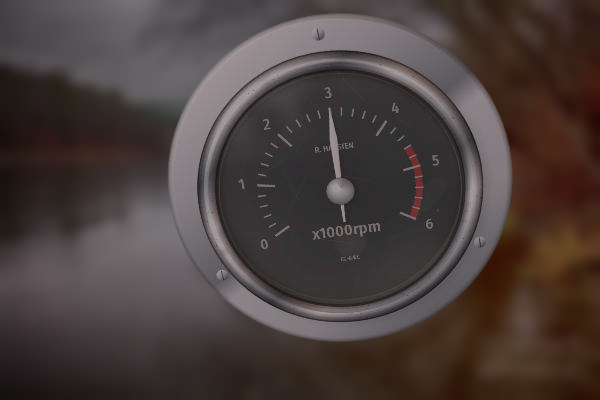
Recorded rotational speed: 3000 rpm
